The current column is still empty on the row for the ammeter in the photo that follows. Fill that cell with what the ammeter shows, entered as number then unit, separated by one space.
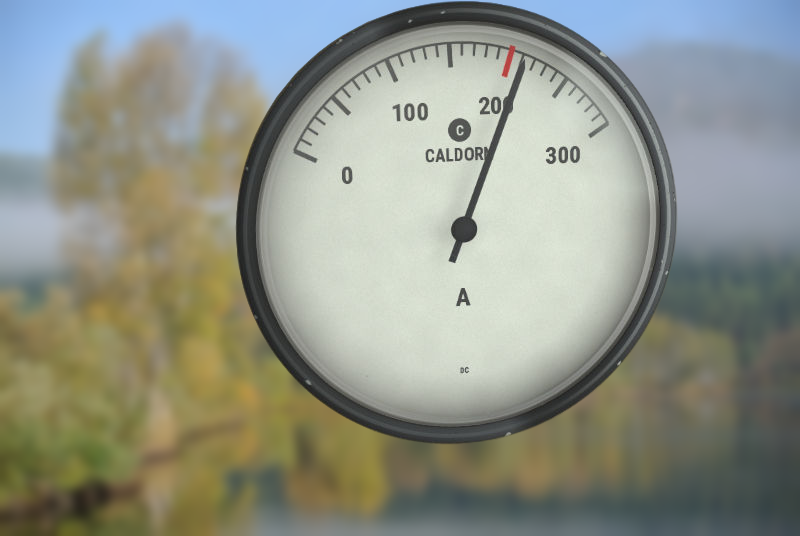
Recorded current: 210 A
